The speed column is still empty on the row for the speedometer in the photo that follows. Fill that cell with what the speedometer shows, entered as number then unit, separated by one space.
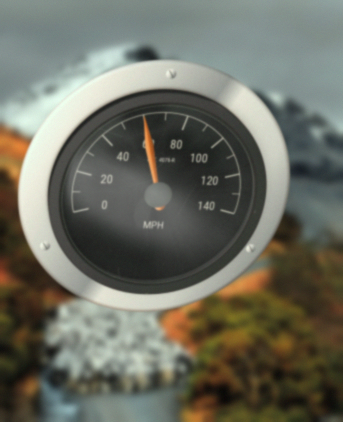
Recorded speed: 60 mph
